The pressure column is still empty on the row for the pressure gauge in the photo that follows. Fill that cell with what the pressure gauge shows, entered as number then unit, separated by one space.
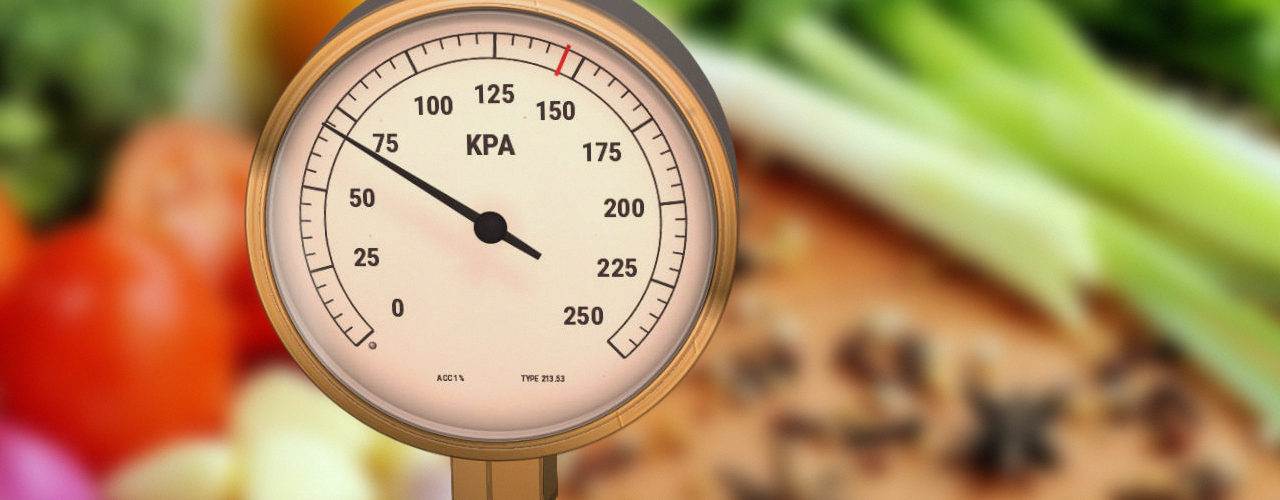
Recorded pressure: 70 kPa
